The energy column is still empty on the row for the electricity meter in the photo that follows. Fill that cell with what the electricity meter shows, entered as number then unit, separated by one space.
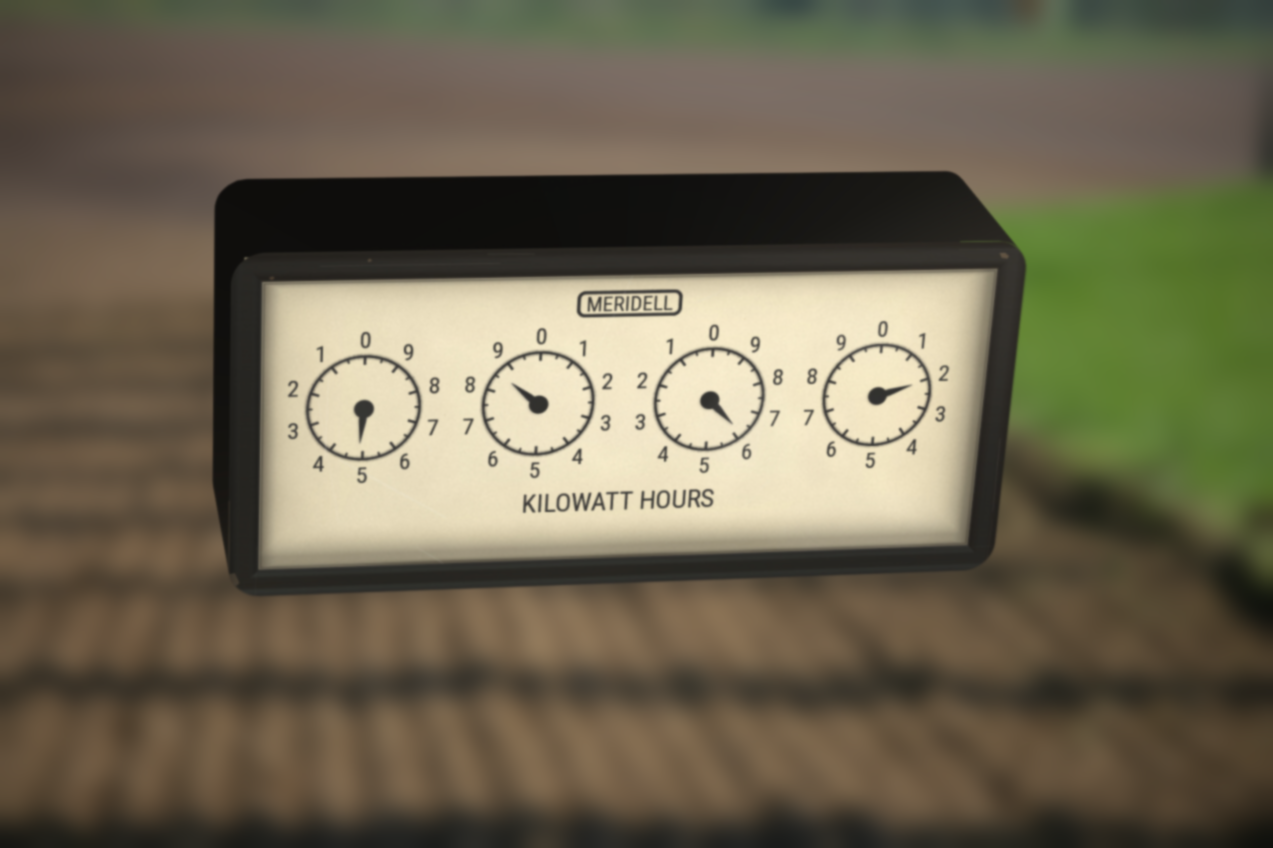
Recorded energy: 4862 kWh
